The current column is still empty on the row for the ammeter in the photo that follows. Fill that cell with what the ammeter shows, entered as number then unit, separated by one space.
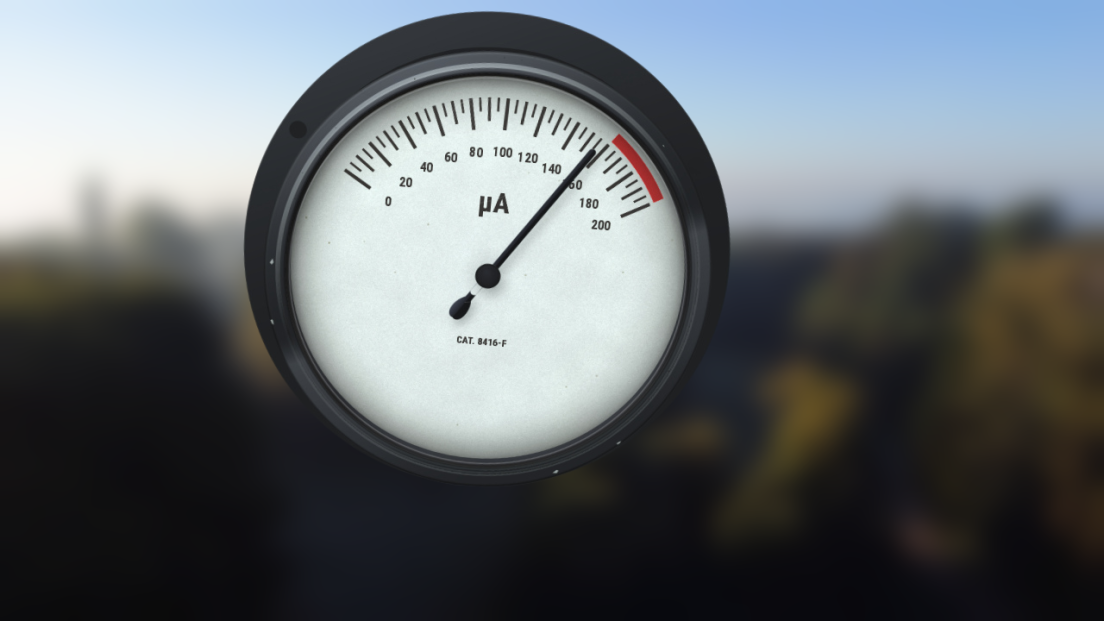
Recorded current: 155 µA
